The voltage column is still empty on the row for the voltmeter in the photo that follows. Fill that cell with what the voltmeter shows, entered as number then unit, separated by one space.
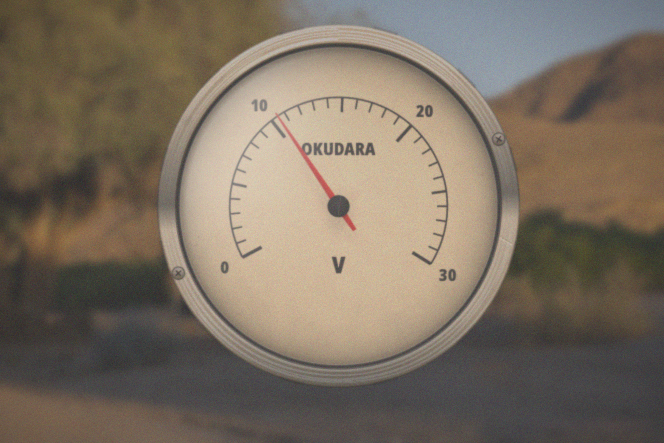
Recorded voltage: 10.5 V
